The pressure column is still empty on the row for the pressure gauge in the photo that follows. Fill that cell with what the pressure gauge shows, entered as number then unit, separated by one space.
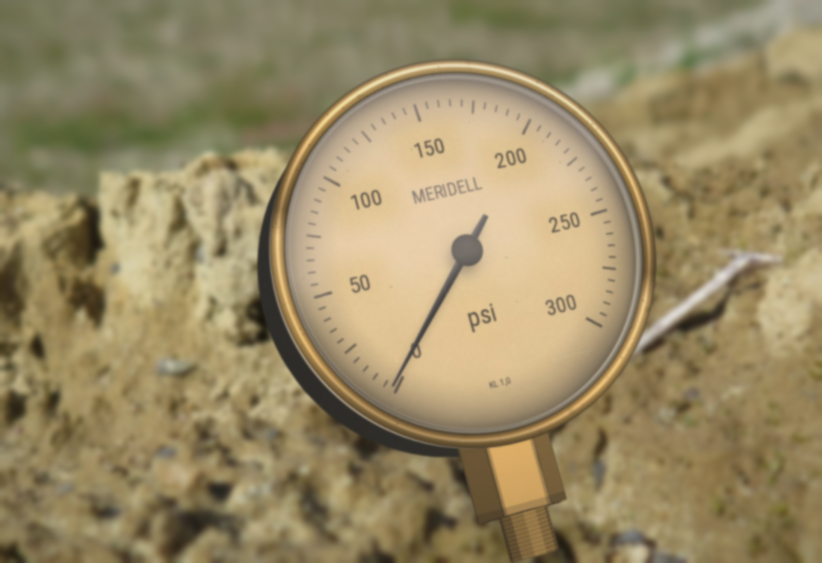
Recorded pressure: 2.5 psi
